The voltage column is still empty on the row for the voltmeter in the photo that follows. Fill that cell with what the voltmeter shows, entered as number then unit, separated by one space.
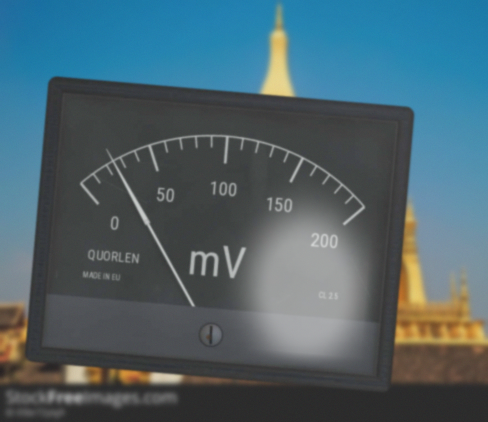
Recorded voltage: 25 mV
